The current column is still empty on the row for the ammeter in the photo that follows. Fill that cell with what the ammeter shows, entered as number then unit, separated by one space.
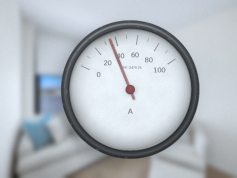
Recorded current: 35 A
